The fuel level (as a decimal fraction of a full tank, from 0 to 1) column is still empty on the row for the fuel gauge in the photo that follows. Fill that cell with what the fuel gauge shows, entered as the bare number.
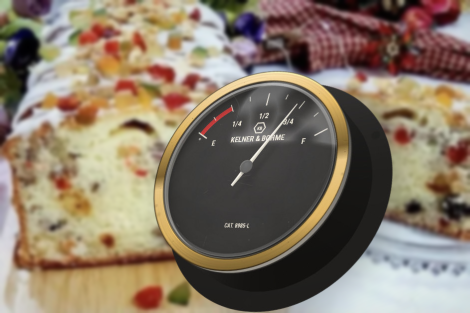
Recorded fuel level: 0.75
